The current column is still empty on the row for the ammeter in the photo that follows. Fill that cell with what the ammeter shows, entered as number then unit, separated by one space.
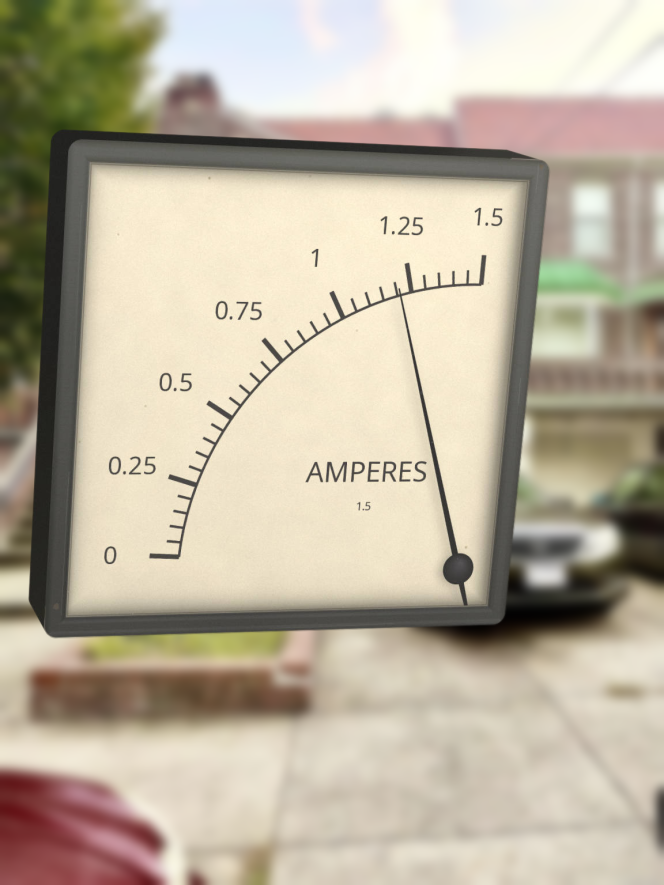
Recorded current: 1.2 A
